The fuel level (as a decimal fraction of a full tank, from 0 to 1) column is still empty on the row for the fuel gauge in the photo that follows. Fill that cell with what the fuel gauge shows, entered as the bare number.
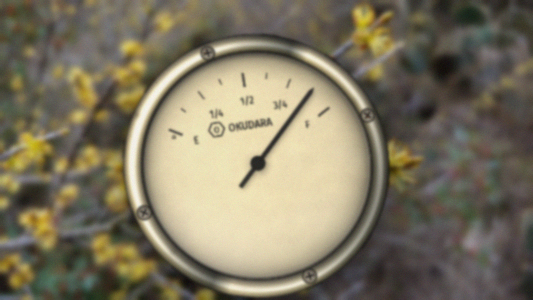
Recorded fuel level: 0.875
